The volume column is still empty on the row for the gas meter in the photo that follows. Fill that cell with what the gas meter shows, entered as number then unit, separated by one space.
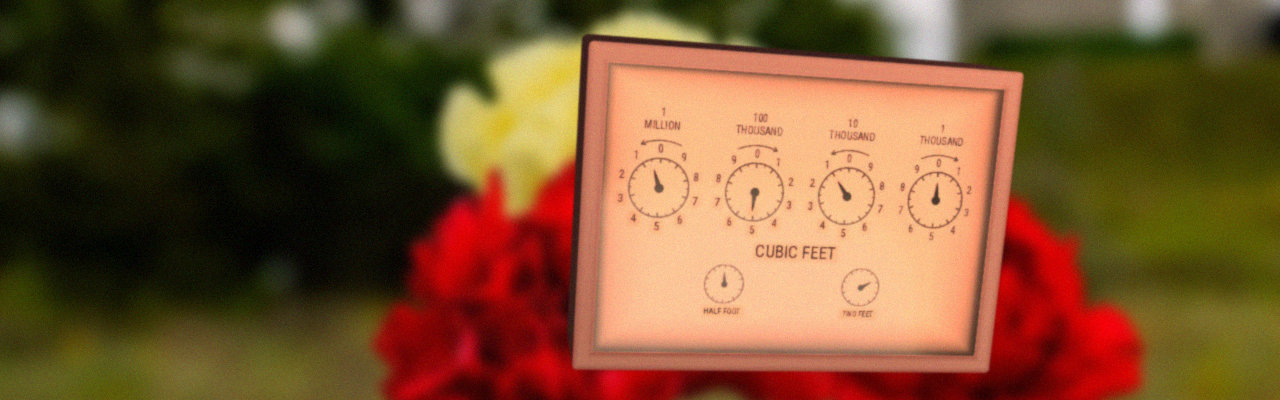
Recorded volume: 51000 ft³
